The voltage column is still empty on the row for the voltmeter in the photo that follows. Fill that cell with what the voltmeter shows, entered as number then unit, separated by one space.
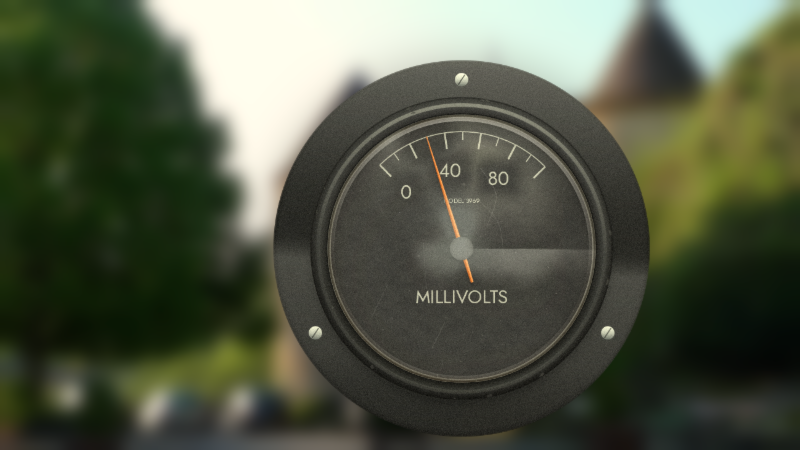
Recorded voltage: 30 mV
